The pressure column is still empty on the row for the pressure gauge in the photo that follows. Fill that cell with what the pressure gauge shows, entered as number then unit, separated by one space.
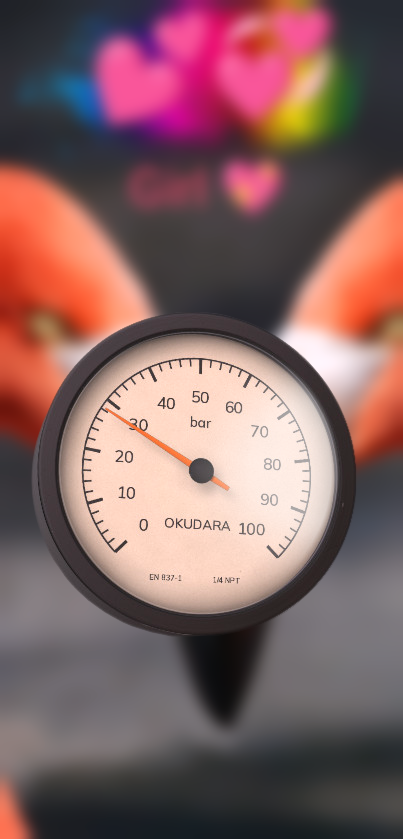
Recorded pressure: 28 bar
